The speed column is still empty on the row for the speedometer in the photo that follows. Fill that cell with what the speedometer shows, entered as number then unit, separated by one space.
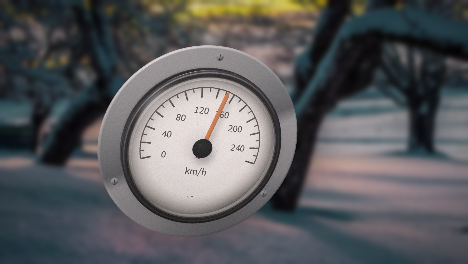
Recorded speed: 150 km/h
